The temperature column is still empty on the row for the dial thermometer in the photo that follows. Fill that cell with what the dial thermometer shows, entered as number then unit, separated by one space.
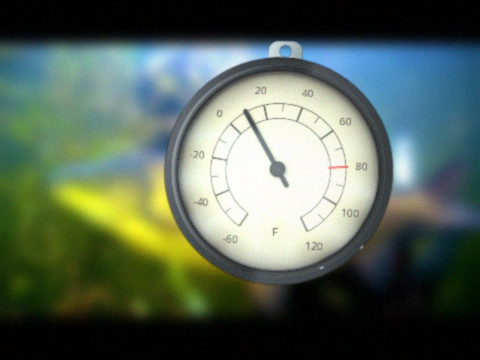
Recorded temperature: 10 °F
